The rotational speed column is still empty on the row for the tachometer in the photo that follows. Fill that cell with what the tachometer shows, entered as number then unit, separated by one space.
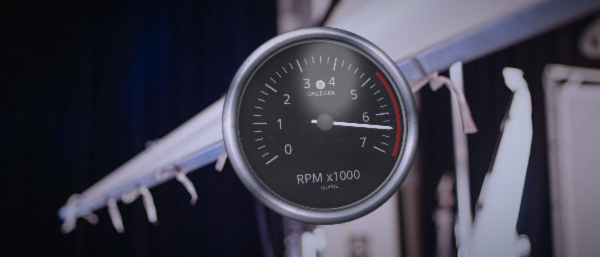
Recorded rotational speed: 6400 rpm
